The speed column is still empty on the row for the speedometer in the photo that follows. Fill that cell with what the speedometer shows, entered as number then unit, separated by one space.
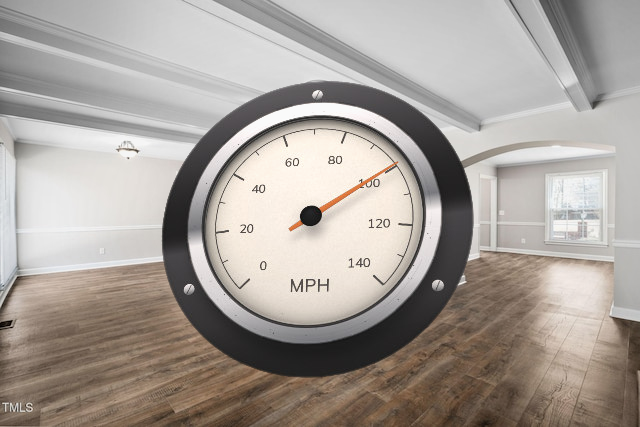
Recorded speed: 100 mph
